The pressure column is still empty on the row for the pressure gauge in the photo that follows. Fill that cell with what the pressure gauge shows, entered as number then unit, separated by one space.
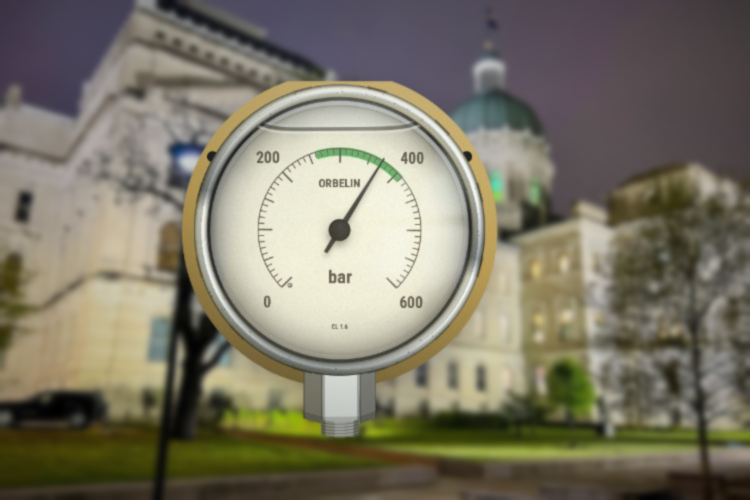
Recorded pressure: 370 bar
